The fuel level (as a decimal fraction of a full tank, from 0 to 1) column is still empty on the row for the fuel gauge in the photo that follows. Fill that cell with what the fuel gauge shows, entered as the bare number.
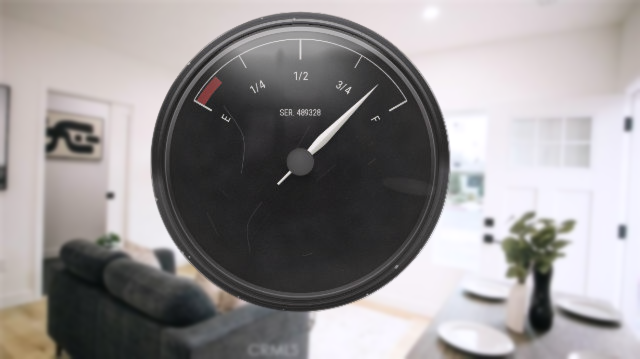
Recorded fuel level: 0.875
